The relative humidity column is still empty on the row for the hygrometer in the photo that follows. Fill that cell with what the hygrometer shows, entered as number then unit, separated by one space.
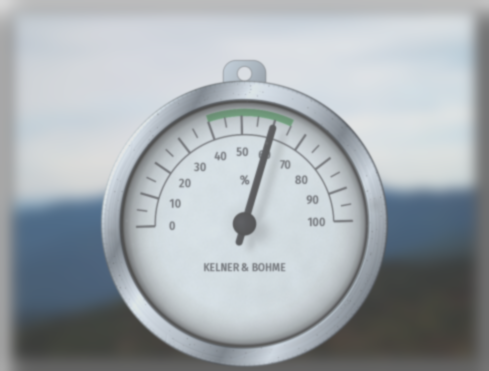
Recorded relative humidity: 60 %
